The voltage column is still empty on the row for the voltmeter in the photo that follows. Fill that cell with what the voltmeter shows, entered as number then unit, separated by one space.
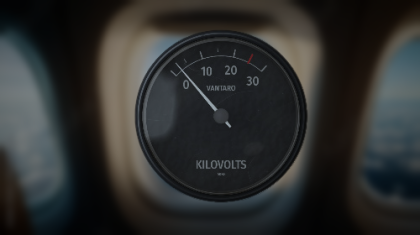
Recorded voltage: 2.5 kV
